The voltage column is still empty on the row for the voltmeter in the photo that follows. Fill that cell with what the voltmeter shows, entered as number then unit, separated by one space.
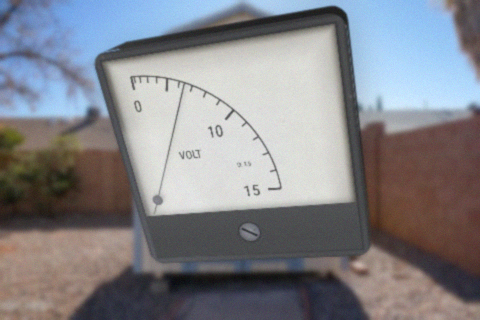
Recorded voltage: 6.5 V
